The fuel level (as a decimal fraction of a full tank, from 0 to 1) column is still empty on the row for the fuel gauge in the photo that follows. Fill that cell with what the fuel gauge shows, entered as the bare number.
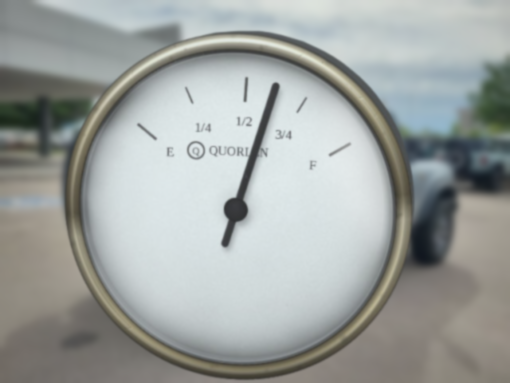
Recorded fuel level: 0.625
